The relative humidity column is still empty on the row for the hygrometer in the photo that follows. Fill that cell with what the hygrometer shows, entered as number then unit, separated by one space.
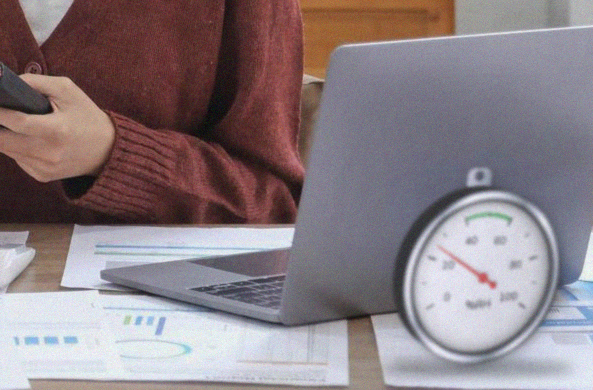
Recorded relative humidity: 25 %
